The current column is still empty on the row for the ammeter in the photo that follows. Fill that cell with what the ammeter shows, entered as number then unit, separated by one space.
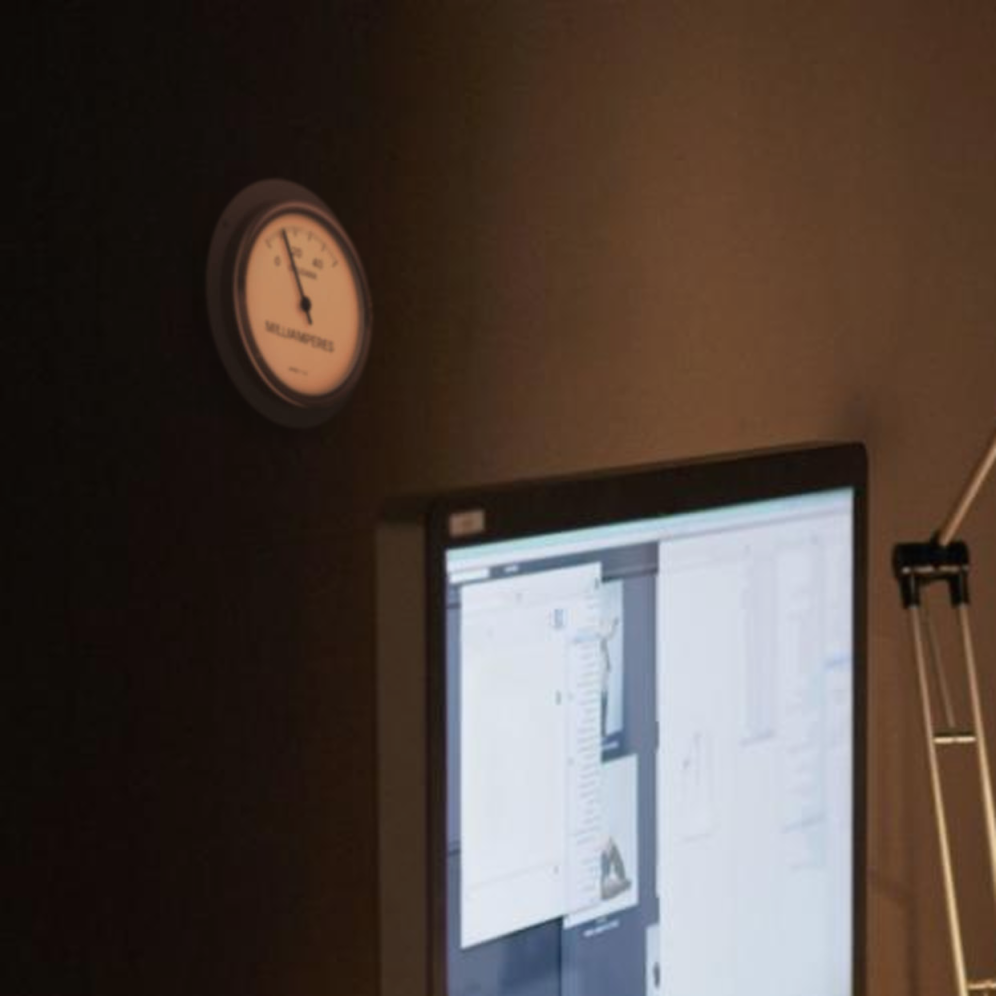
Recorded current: 10 mA
